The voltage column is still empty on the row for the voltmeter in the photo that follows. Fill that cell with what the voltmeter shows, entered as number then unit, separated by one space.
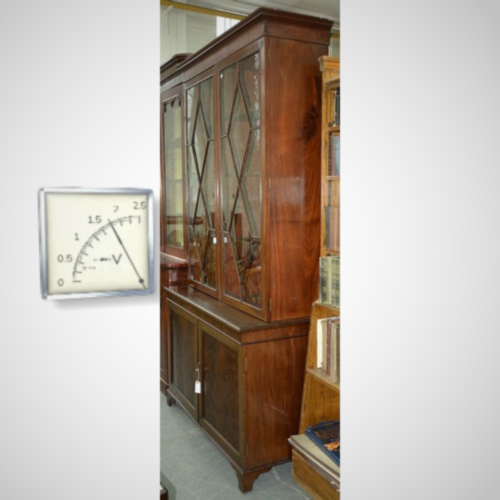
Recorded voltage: 1.75 V
